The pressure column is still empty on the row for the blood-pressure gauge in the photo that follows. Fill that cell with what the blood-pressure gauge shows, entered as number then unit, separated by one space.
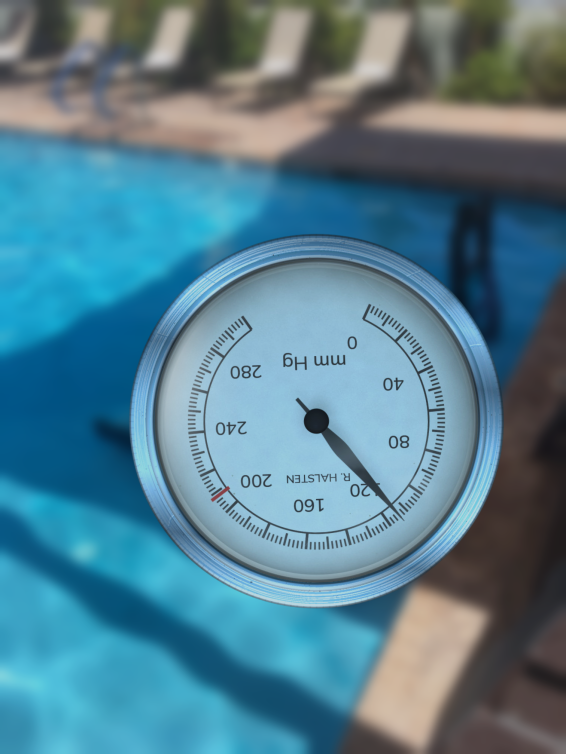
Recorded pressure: 114 mmHg
